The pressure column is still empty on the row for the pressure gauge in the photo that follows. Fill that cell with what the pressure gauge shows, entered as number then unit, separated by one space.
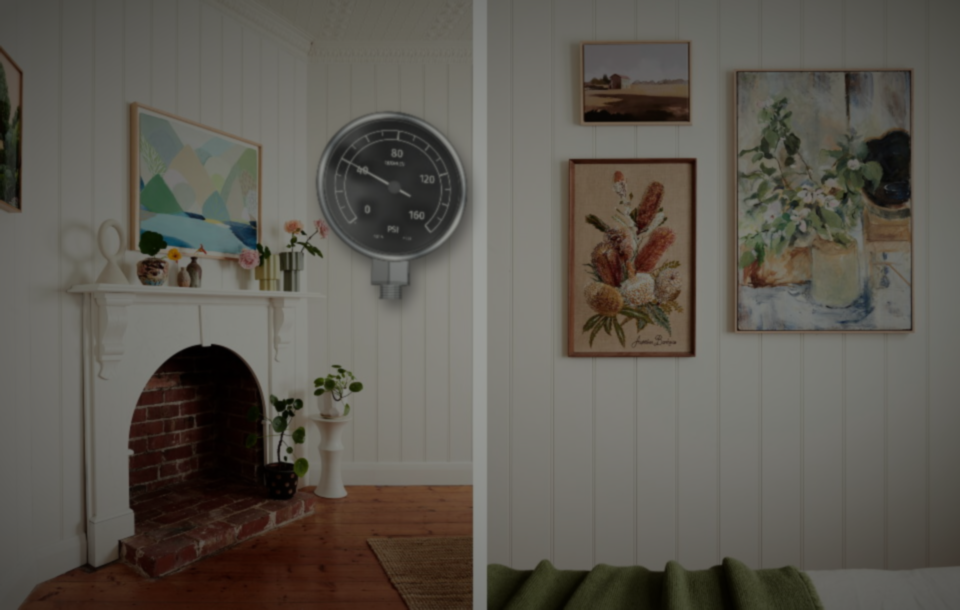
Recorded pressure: 40 psi
